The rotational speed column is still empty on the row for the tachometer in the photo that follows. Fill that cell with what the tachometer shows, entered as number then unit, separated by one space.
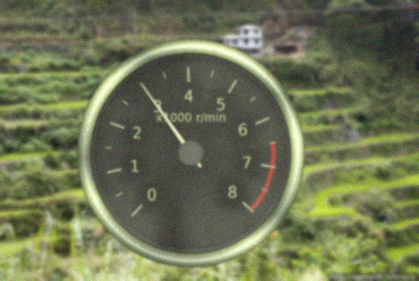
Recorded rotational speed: 3000 rpm
